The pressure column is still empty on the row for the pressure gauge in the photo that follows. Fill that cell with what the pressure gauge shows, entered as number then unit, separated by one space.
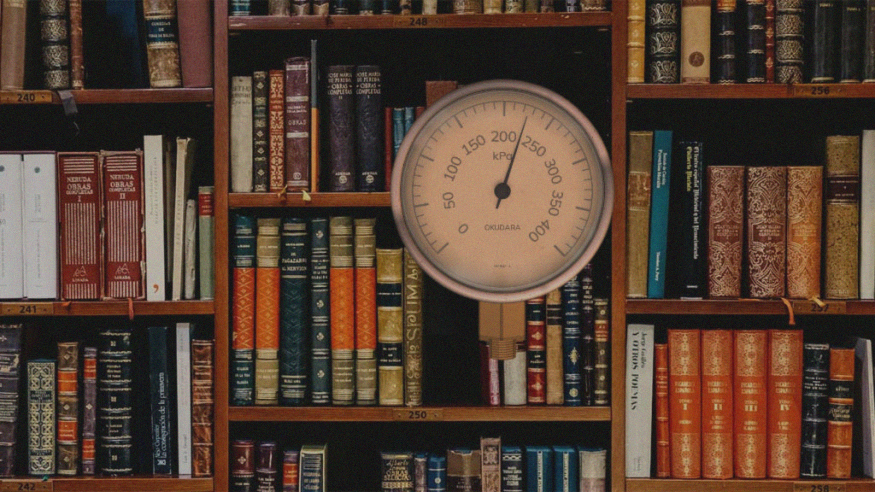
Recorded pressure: 225 kPa
